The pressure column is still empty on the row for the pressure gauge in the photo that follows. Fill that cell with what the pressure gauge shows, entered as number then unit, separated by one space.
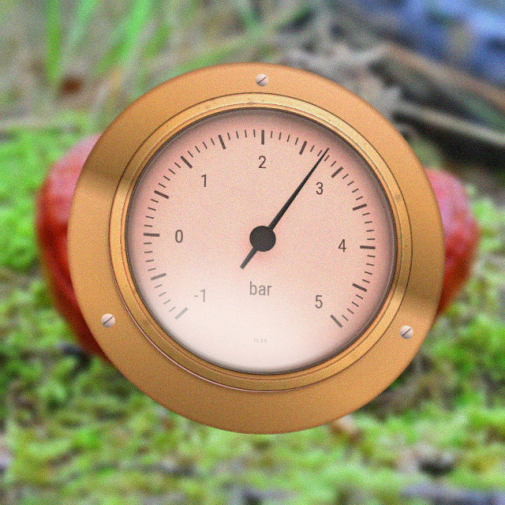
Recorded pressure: 2.75 bar
